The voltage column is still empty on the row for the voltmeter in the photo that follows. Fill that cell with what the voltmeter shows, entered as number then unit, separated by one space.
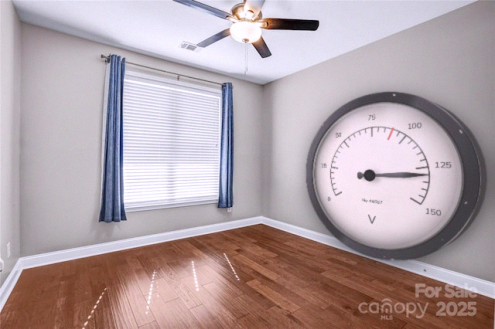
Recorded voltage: 130 V
